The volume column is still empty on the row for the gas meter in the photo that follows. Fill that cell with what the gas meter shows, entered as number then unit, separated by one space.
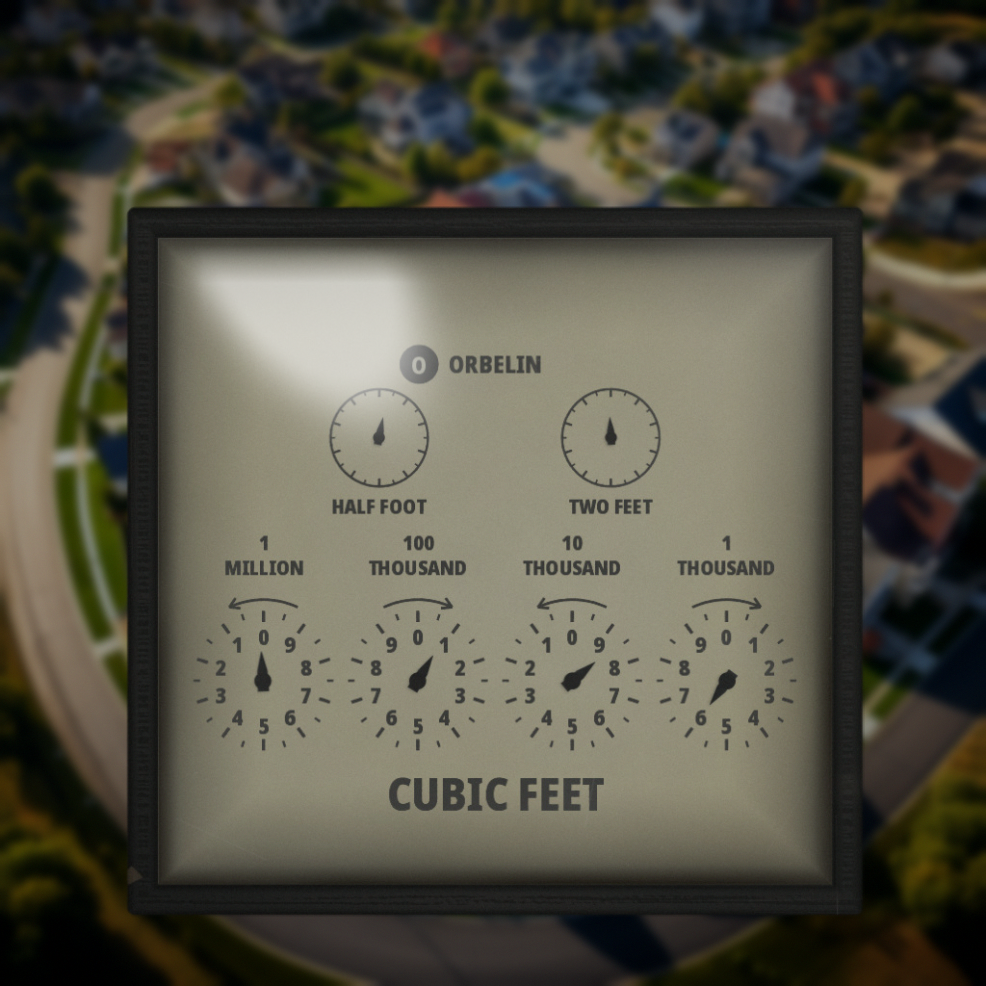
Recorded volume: 8600 ft³
